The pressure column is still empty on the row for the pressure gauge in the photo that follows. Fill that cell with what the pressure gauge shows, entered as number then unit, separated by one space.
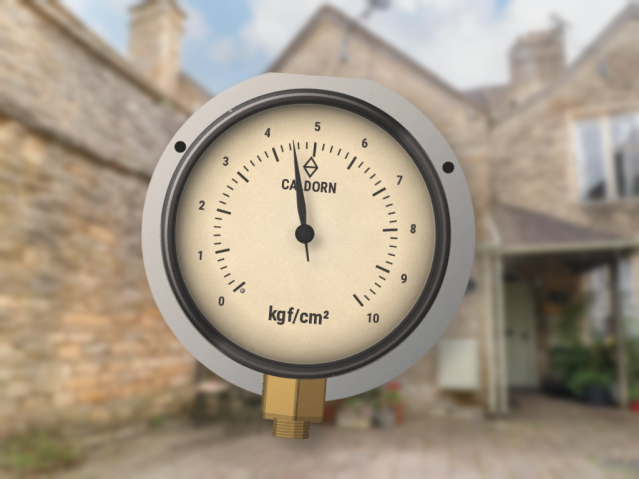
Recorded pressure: 4.5 kg/cm²
